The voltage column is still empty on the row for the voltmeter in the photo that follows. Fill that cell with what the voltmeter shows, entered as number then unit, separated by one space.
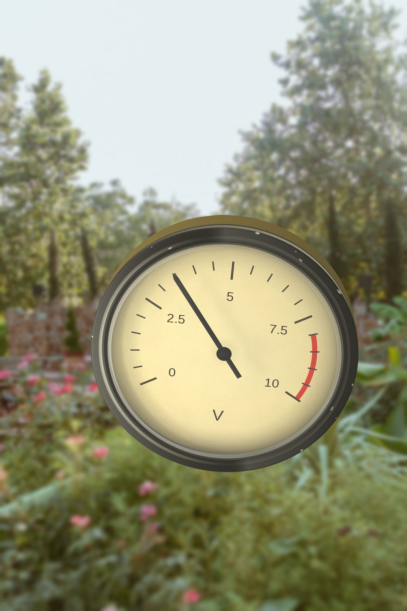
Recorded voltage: 3.5 V
